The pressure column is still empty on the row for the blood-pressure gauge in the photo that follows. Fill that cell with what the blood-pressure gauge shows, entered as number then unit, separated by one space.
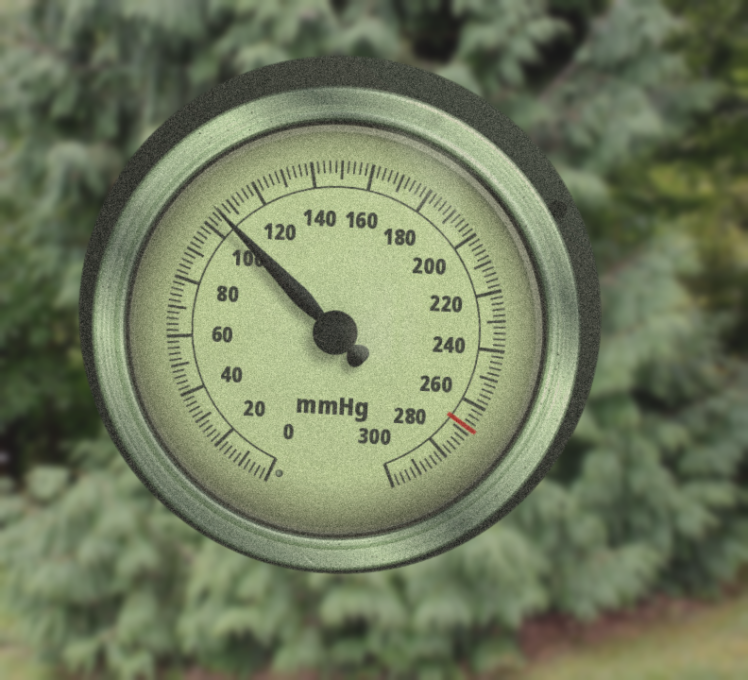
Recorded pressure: 106 mmHg
